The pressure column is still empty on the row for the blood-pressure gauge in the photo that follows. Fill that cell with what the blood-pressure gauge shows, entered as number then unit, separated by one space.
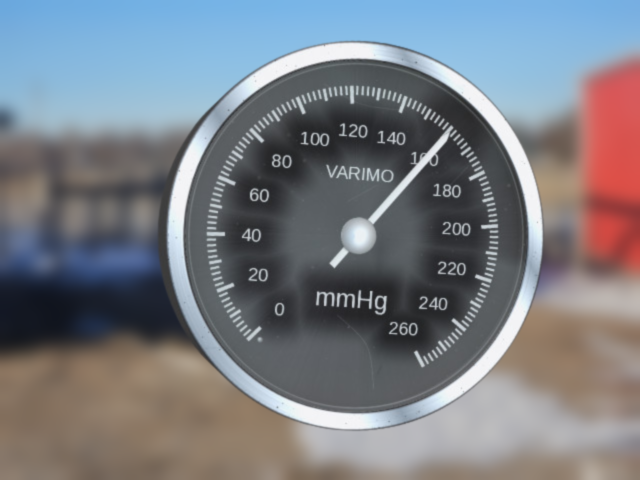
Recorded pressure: 160 mmHg
